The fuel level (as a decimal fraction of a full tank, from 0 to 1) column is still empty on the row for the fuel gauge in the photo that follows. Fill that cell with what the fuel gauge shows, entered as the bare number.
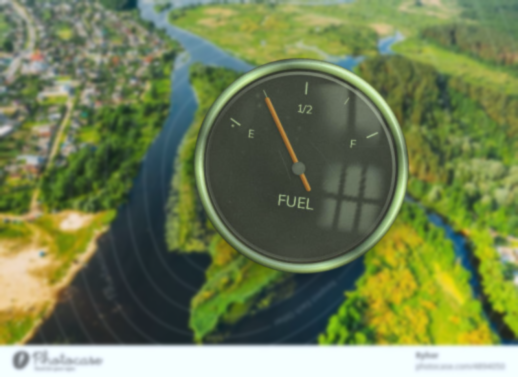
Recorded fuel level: 0.25
